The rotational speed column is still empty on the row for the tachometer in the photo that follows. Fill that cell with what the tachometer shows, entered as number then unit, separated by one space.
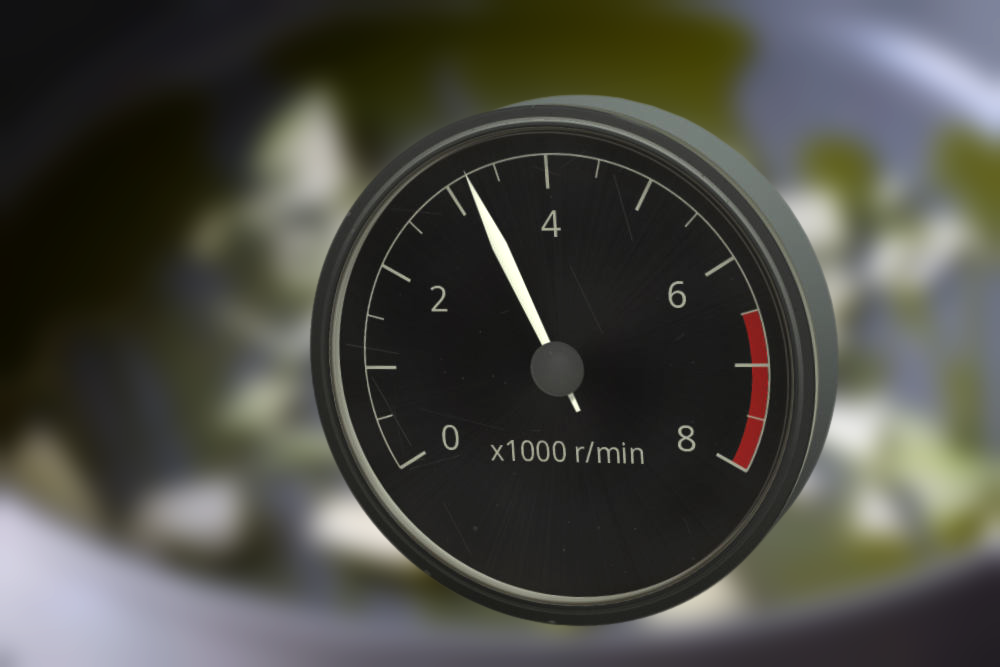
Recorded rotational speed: 3250 rpm
